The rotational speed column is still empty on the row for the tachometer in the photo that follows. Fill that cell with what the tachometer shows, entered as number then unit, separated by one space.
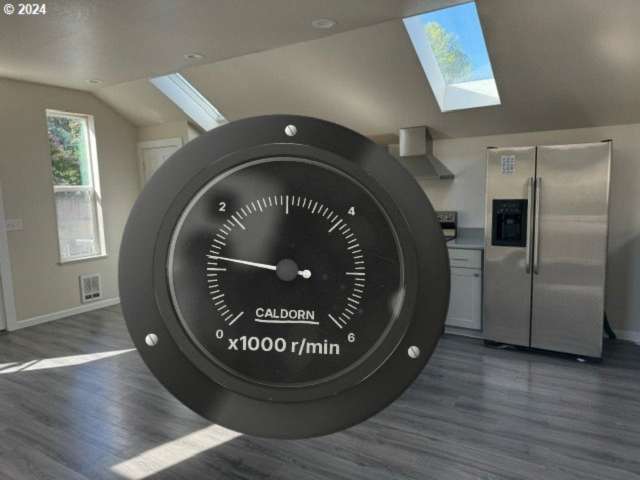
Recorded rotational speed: 1200 rpm
